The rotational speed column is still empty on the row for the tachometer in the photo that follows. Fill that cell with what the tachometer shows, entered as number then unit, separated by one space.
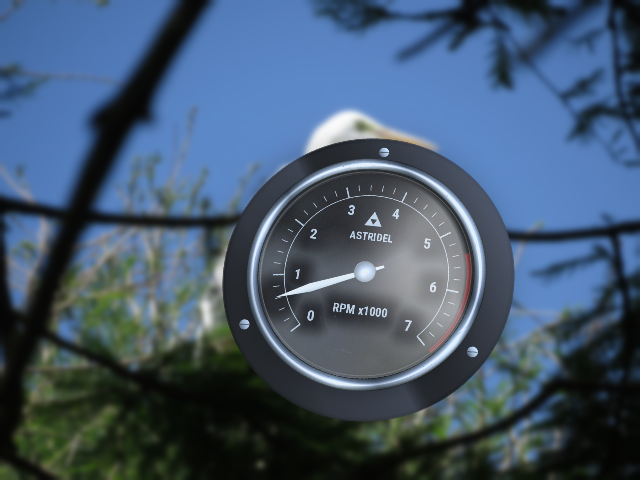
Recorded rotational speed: 600 rpm
